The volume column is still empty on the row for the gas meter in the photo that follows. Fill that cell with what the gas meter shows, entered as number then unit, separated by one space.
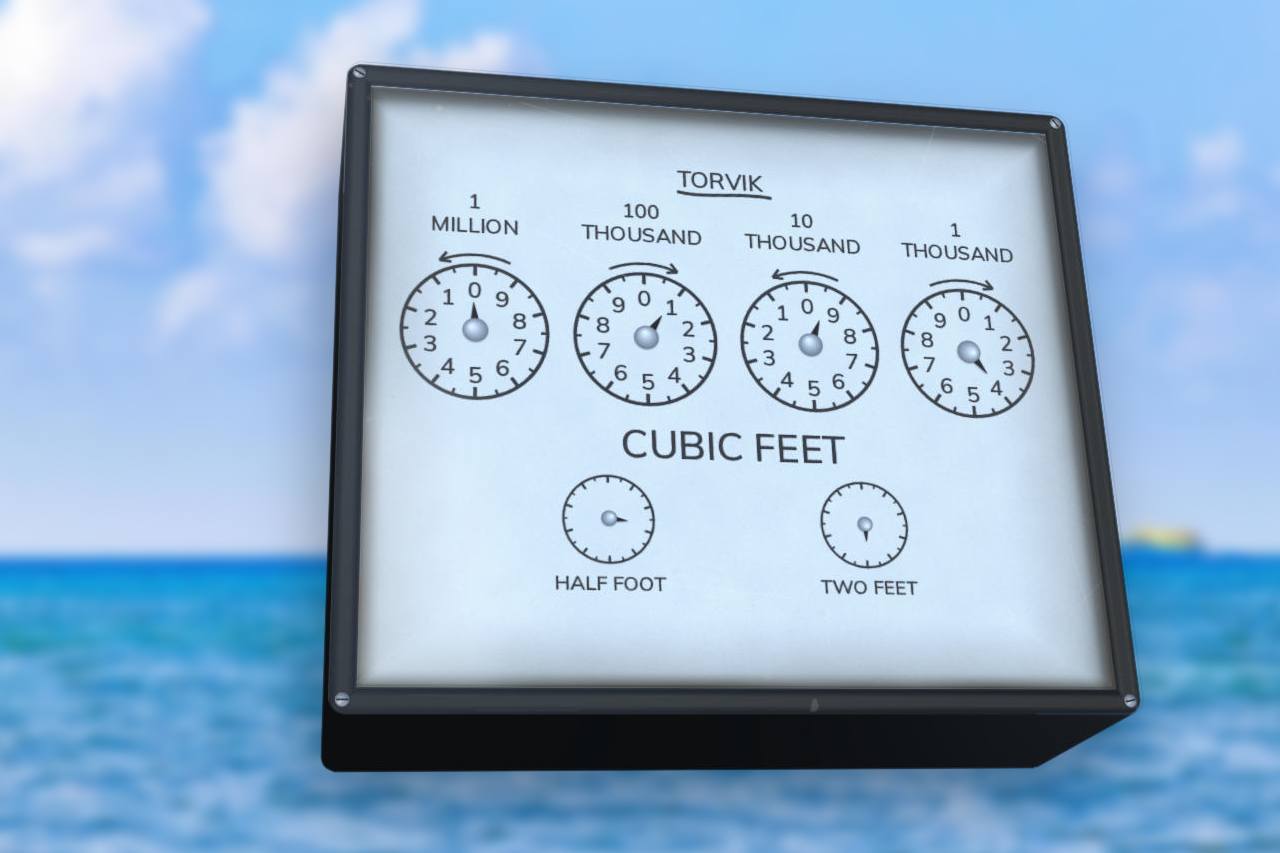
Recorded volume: 9400 ft³
